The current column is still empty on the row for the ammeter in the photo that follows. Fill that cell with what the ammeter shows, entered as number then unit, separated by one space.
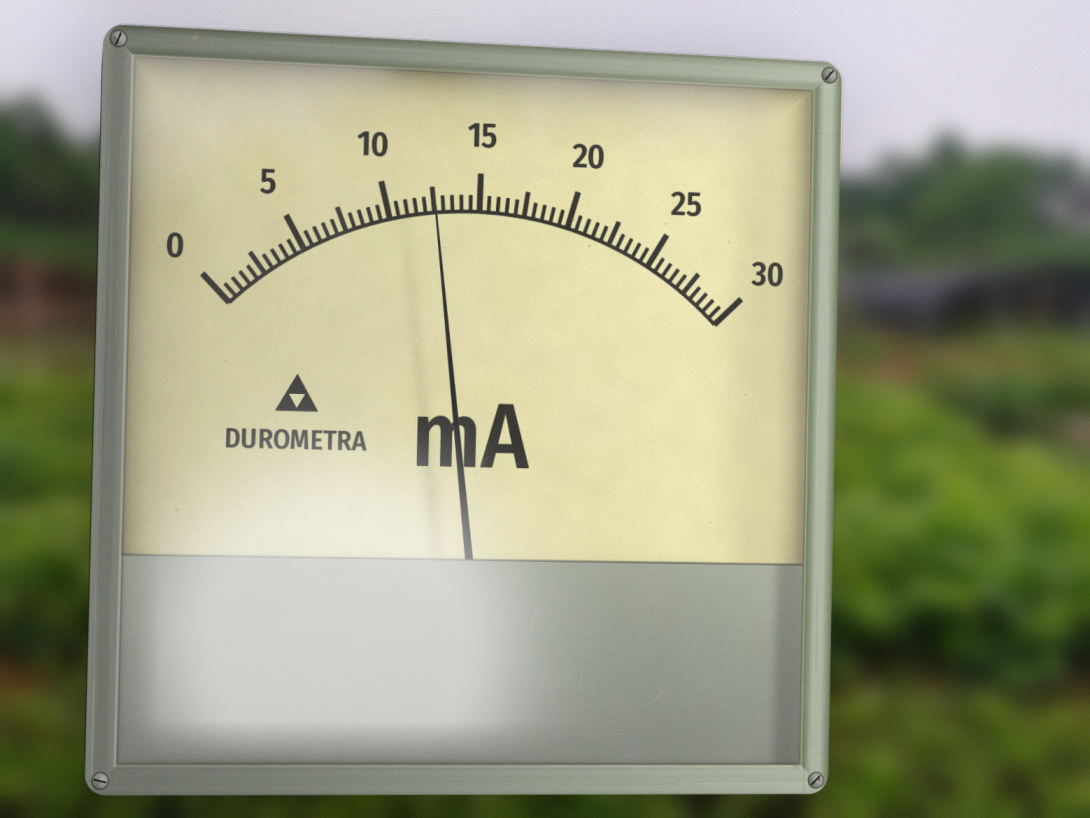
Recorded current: 12.5 mA
